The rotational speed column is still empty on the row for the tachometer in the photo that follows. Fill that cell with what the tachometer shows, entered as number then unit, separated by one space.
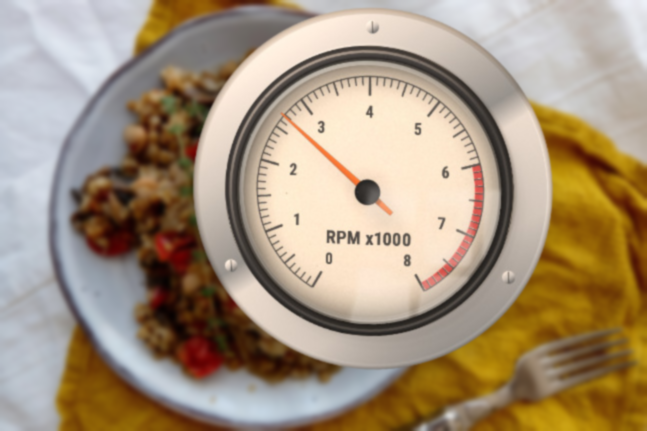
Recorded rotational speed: 2700 rpm
